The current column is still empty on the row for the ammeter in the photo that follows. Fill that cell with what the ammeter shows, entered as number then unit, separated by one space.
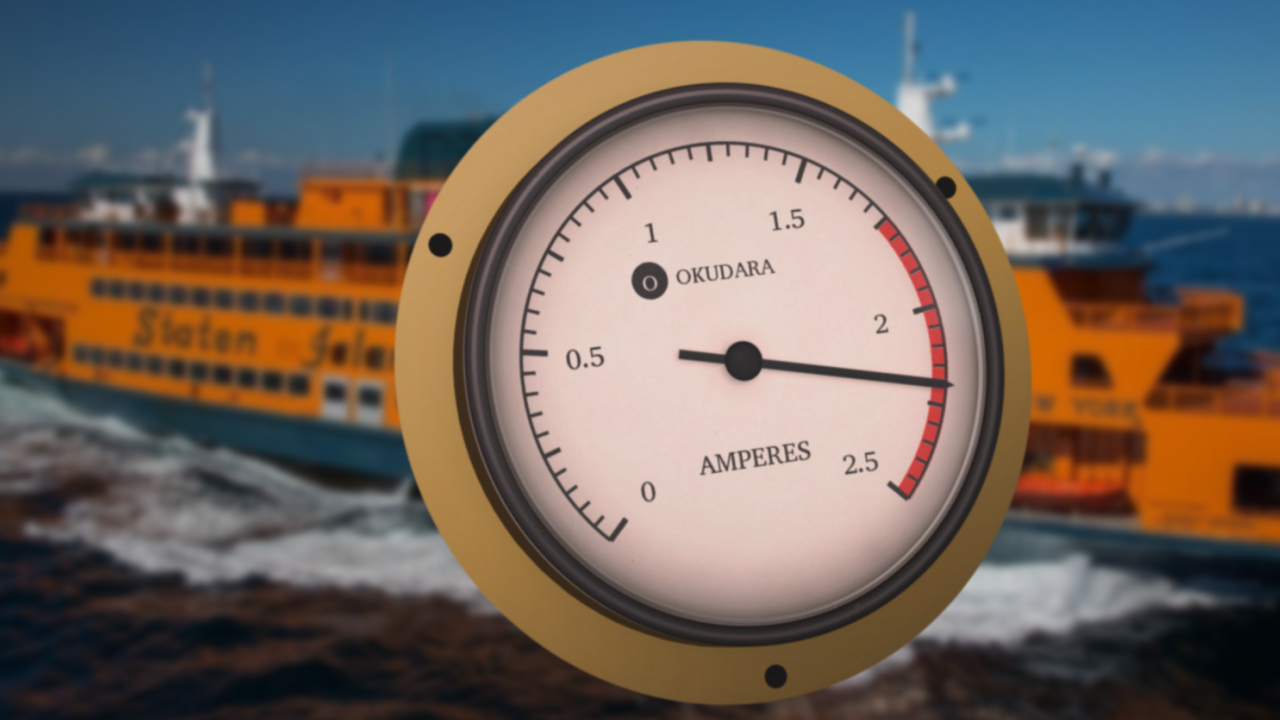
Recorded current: 2.2 A
